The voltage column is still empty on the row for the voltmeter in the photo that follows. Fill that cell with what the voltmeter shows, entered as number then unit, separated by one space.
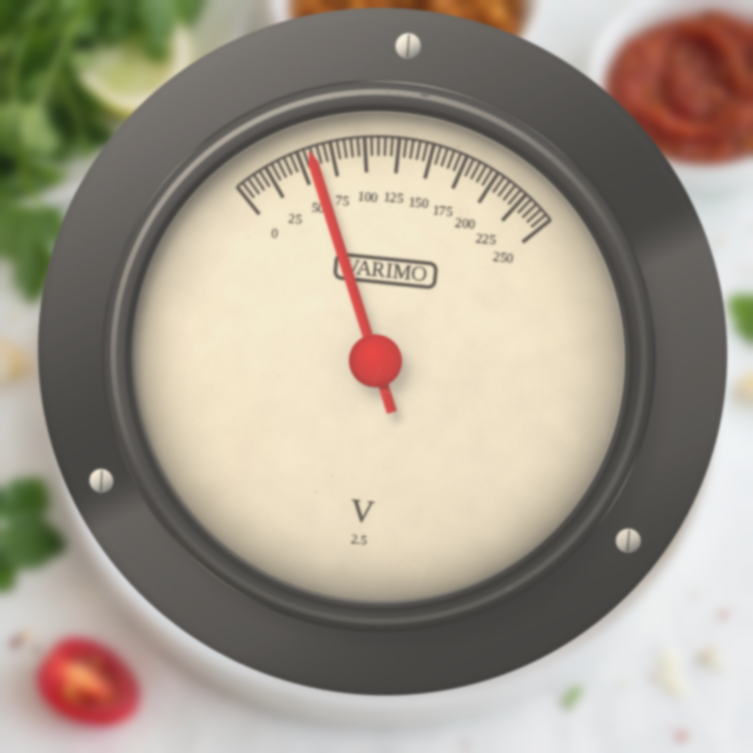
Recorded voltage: 60 V
